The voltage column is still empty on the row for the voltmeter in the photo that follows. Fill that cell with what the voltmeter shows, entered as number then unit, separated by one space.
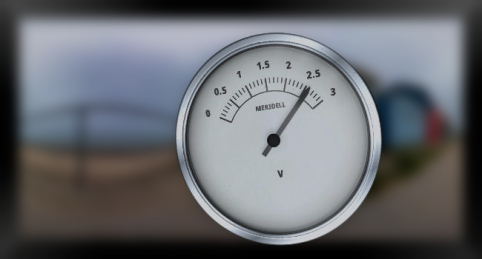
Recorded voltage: 2.6 V
